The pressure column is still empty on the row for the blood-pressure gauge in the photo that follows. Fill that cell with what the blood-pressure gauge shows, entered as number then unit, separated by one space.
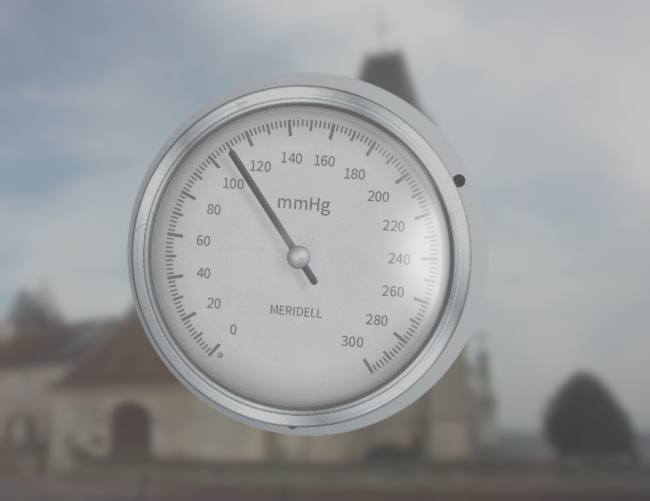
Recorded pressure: 110 mmHg
